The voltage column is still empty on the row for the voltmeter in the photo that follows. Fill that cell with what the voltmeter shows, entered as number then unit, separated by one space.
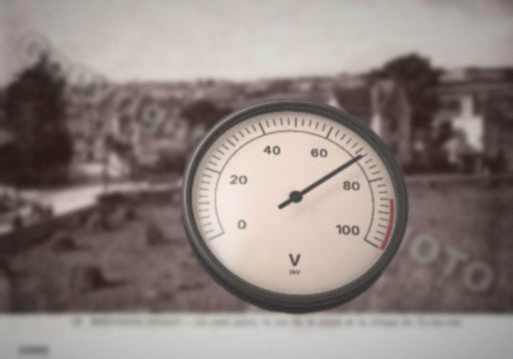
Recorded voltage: 72 V
